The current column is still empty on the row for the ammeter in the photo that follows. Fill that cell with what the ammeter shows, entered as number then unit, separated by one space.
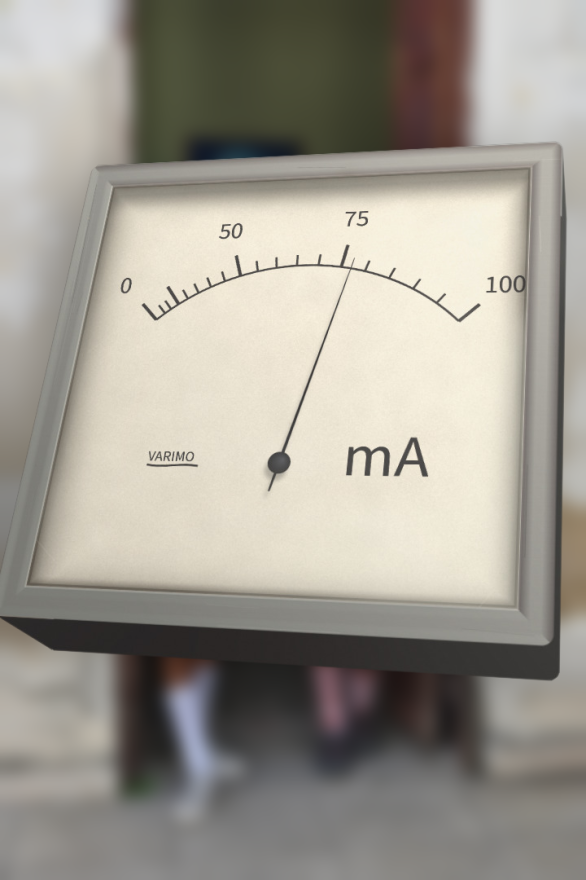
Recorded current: 77.5 mA
